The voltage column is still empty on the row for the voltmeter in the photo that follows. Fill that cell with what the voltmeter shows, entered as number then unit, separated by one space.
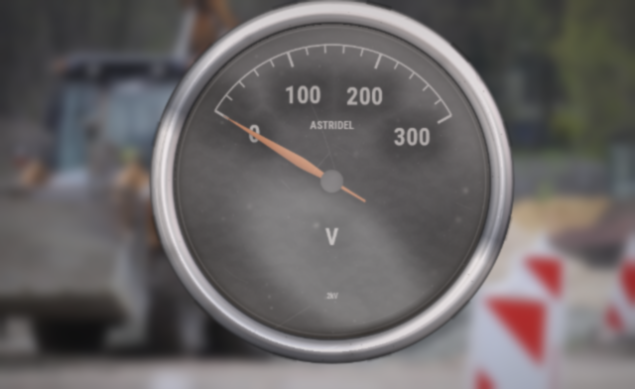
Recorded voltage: 0 V
